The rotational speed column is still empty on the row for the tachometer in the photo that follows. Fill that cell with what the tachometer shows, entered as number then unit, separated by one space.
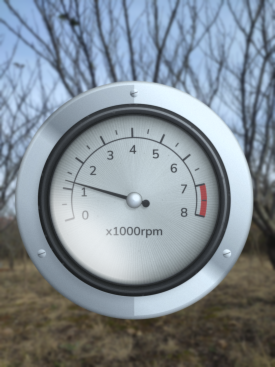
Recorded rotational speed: 1250 rpm
